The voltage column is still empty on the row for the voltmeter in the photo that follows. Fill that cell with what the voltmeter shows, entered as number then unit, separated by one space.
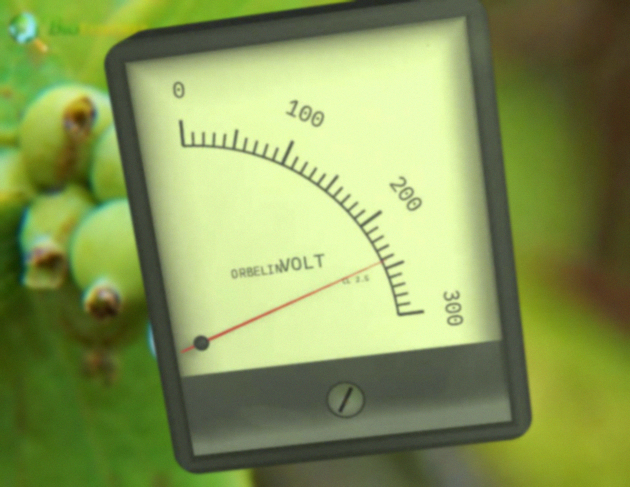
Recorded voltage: 240 V
